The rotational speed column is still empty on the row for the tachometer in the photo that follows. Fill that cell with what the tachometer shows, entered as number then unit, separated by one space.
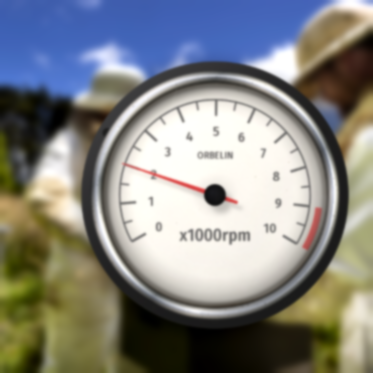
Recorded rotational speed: 2000 rpm
